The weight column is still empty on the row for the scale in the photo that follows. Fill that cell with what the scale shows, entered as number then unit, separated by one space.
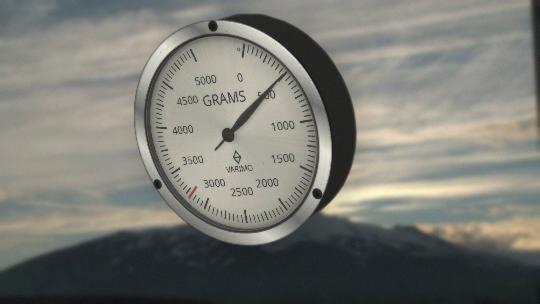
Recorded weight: 500 g
